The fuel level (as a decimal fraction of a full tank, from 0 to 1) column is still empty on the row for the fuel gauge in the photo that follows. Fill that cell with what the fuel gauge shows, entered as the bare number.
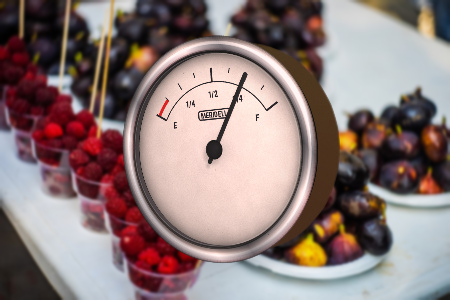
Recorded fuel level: 0.75
